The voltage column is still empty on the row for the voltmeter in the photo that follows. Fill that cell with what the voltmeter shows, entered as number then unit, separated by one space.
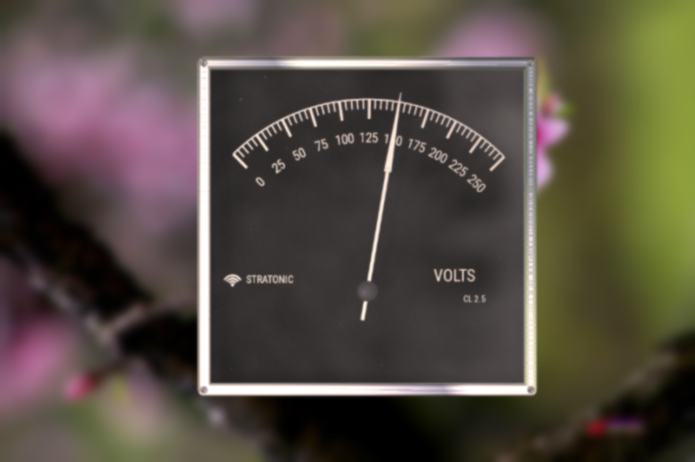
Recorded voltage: 150 V
